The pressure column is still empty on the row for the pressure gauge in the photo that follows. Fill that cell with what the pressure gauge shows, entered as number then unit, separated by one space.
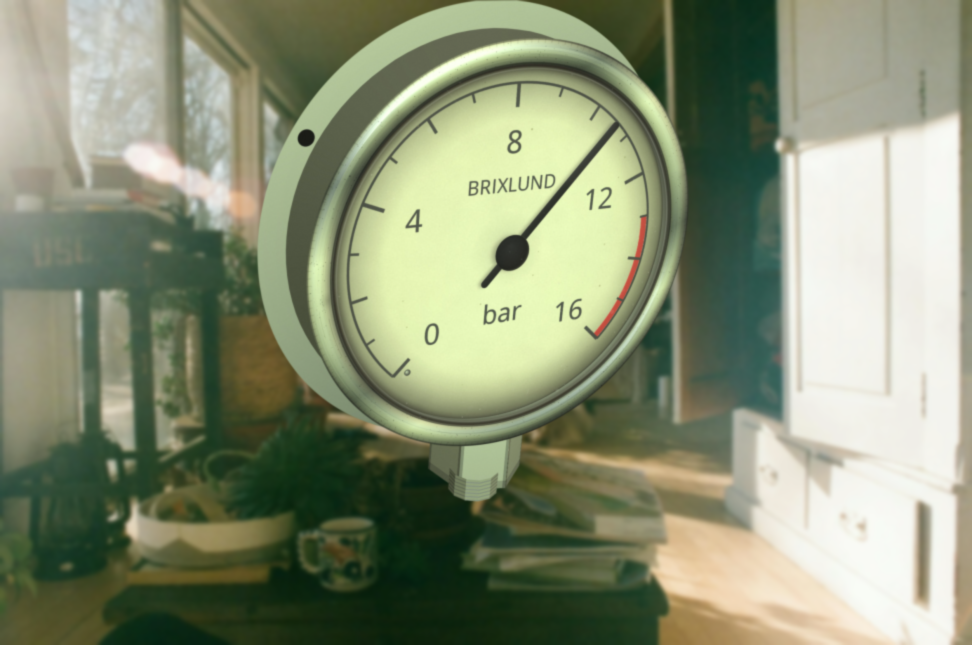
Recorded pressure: 10.5 bar
